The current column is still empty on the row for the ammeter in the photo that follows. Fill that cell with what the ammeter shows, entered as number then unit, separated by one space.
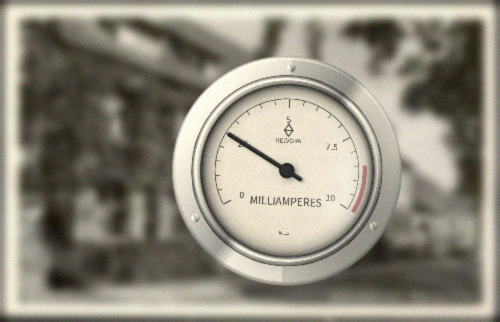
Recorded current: 2.5 mA
